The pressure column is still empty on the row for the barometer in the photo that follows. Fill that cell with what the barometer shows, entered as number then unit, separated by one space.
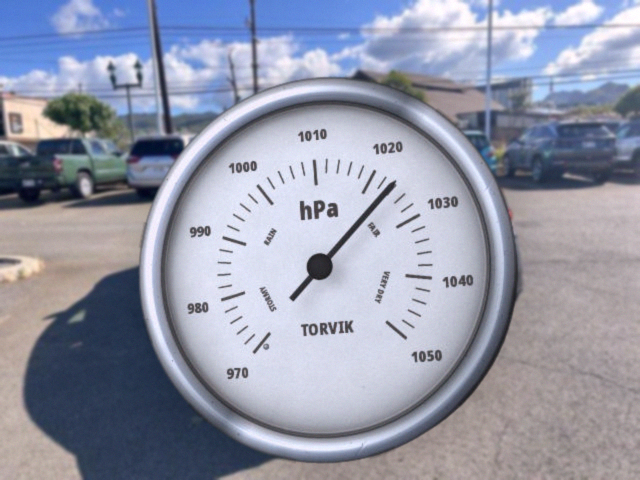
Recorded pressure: 1024 hPa
